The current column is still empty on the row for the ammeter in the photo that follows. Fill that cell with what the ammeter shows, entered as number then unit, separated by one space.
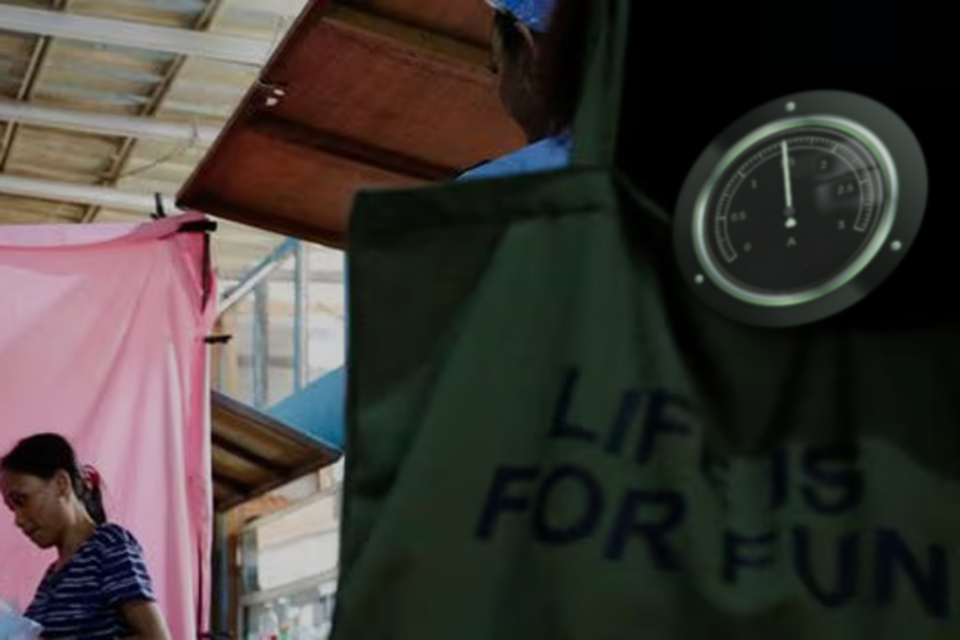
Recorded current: 1.5 A
